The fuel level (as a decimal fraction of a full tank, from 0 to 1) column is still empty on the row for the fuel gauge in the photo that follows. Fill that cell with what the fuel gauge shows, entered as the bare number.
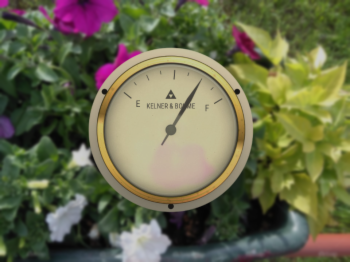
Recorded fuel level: 0.75
